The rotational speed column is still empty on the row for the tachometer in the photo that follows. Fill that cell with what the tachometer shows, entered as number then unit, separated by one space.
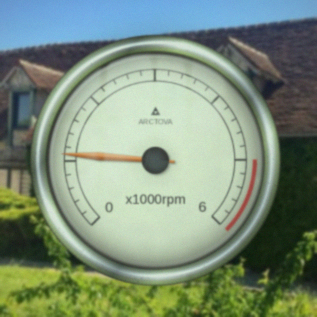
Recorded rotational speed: 1100 rpm
